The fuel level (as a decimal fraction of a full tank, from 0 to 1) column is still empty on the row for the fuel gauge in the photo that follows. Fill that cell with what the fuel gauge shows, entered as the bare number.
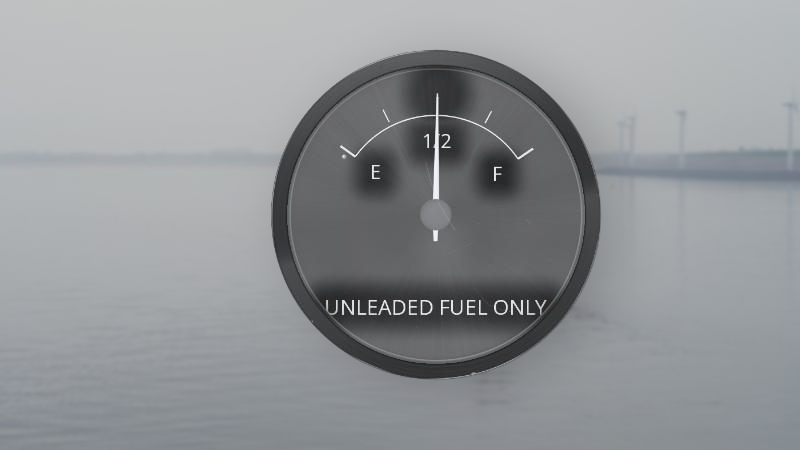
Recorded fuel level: 0.5
